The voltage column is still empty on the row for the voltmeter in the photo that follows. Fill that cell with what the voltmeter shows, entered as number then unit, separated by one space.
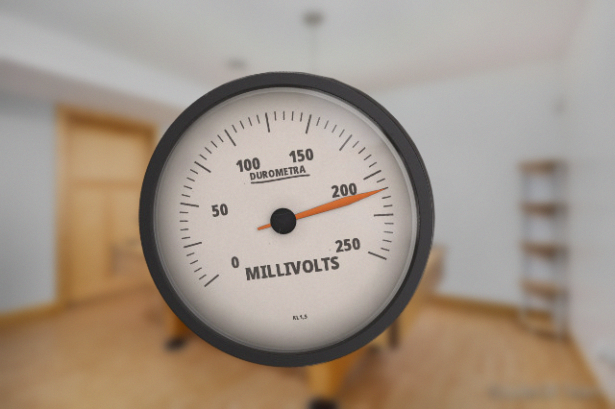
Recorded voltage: 210 mV
